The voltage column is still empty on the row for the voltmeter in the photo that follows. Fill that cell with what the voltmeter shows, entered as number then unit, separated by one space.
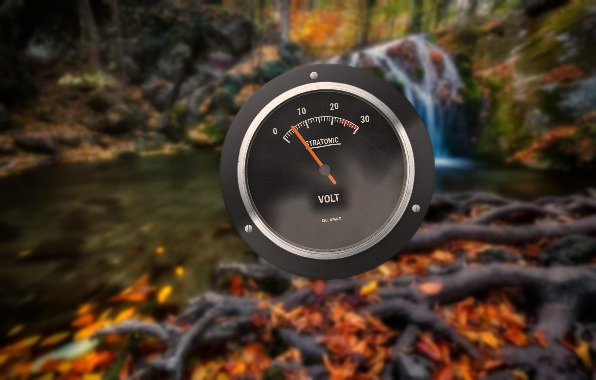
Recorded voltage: 5 V
